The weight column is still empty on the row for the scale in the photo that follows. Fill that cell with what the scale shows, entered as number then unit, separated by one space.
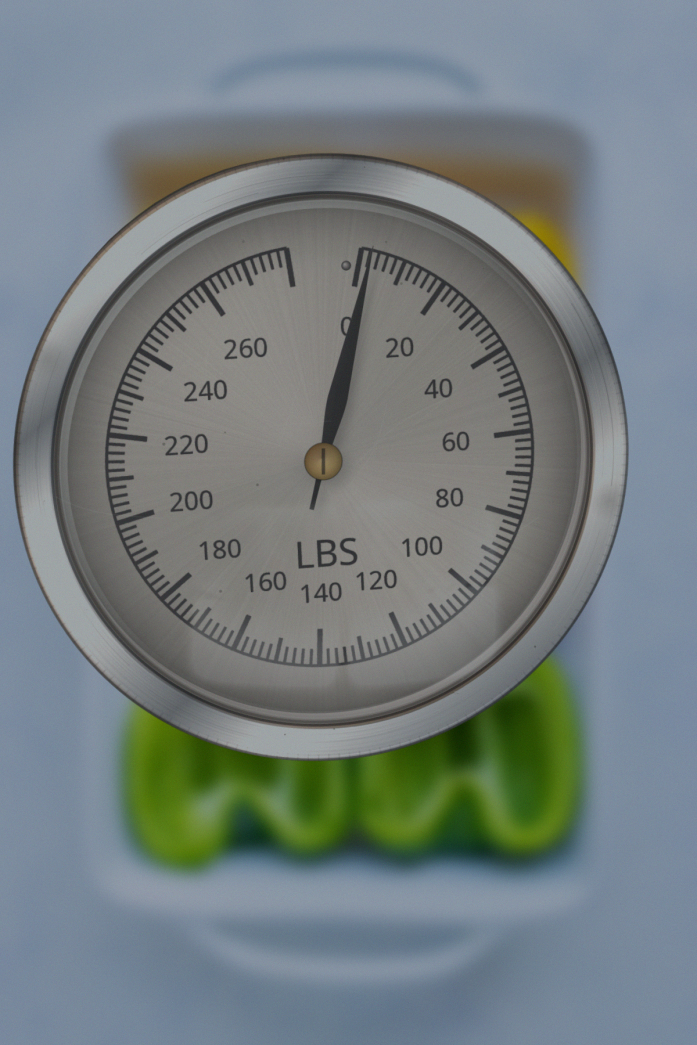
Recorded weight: 2 lb
